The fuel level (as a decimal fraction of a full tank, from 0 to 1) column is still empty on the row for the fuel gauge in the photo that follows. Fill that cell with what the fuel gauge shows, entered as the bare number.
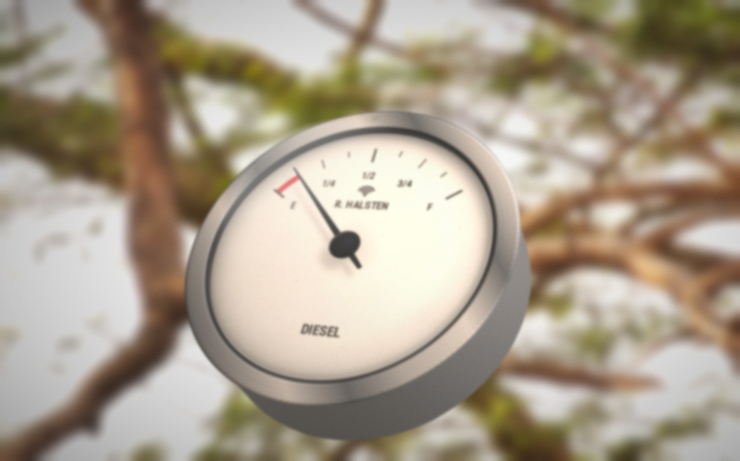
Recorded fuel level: 0.125
